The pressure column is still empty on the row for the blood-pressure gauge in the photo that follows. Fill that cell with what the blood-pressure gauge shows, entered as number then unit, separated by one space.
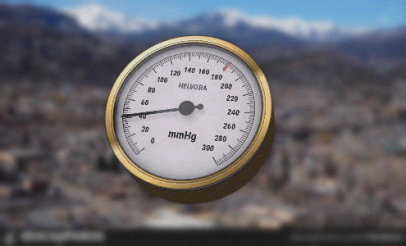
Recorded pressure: 40 mmHg
